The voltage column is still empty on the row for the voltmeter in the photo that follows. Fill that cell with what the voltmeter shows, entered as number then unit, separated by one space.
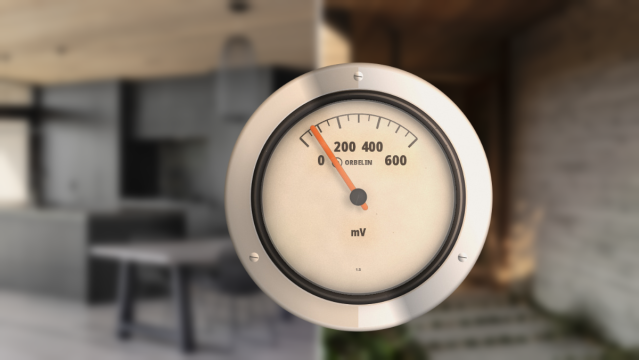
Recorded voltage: 75 mV
